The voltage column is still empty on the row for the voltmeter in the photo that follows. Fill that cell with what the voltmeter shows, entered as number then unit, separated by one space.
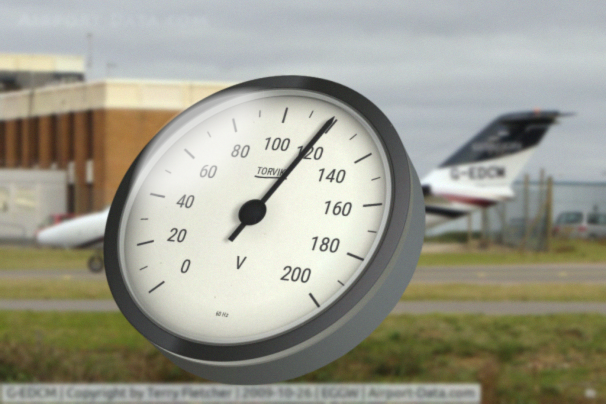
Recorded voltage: 120 V
